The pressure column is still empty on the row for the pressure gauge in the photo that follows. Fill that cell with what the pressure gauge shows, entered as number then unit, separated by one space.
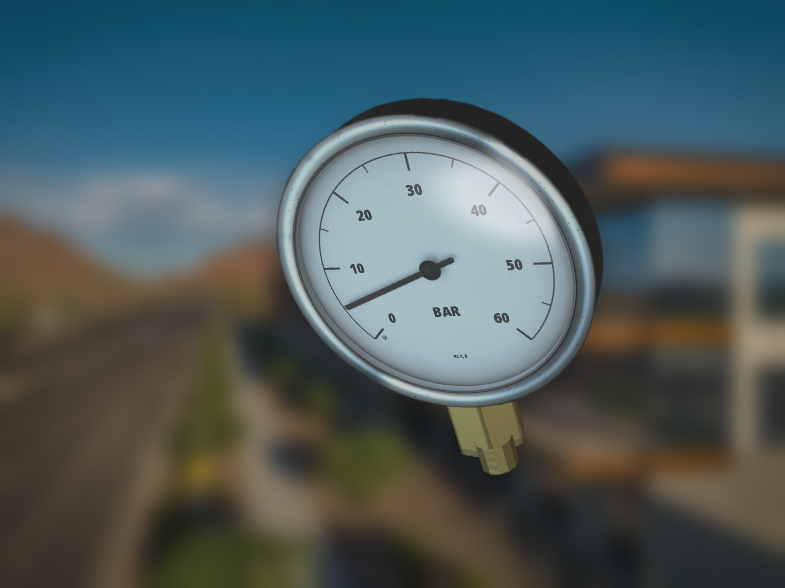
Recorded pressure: 5 bar
